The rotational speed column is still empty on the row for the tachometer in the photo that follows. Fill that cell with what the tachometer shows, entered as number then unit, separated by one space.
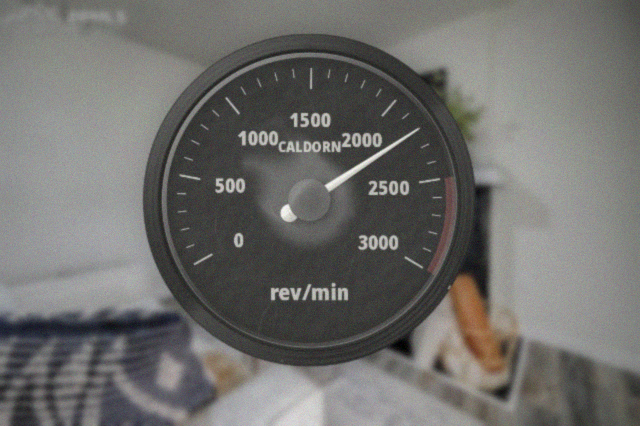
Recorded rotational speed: 2200 rpm
